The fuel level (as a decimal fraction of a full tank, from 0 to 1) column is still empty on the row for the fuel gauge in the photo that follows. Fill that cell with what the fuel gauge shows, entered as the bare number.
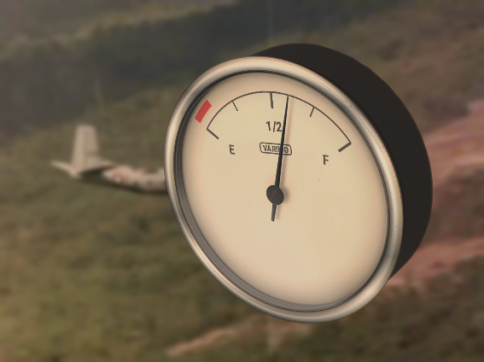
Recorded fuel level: 0.625
